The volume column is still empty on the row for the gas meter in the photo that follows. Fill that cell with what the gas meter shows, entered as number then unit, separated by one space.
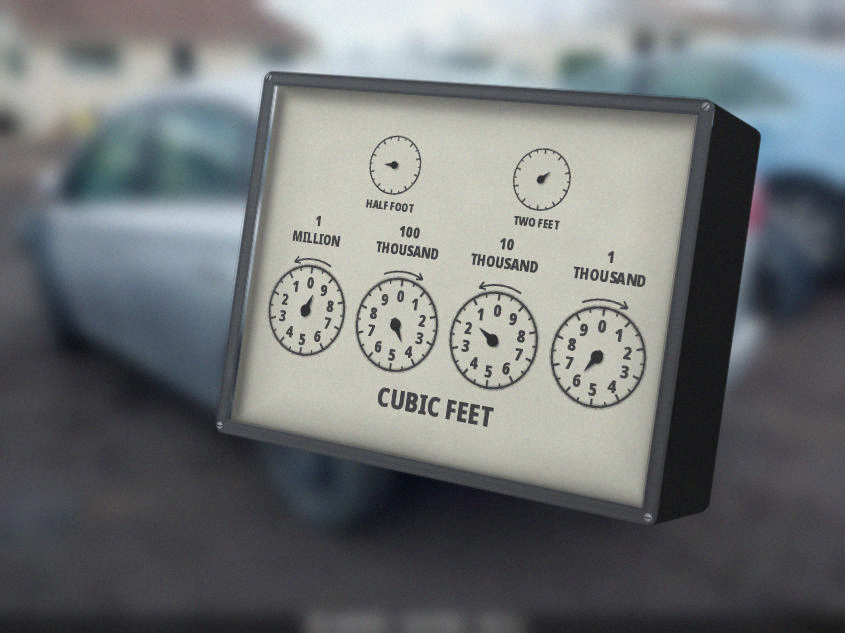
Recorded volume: 941600 ft³
